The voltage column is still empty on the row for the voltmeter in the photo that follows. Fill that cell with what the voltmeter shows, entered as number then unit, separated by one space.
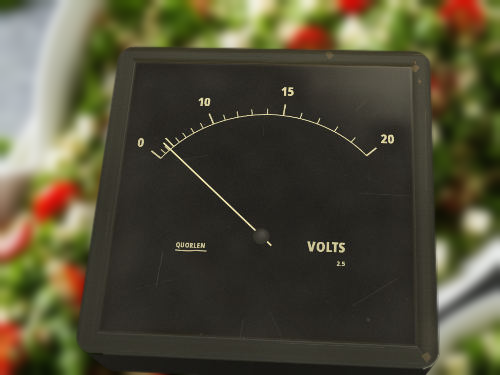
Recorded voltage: 4 V
